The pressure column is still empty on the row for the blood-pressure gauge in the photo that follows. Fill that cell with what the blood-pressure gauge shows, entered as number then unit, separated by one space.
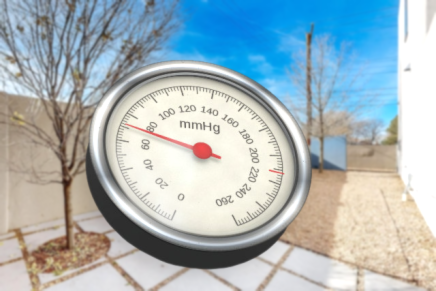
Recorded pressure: 70 mmHg
